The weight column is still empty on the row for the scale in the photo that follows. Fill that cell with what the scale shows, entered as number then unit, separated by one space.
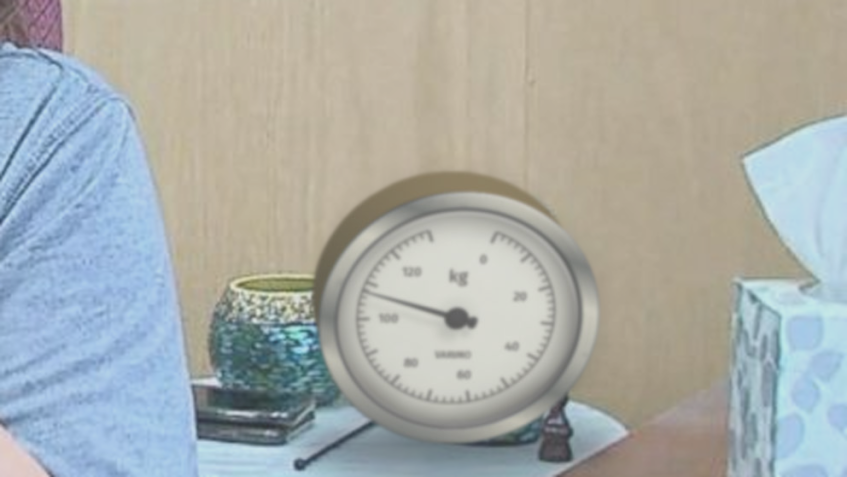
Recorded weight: 108 kg
